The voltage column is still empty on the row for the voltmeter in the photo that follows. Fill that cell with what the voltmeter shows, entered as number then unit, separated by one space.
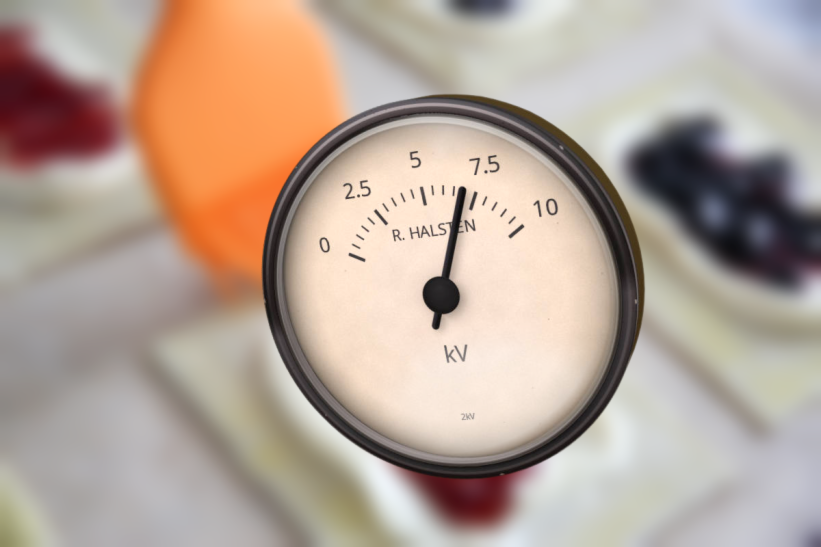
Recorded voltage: 7 kV
